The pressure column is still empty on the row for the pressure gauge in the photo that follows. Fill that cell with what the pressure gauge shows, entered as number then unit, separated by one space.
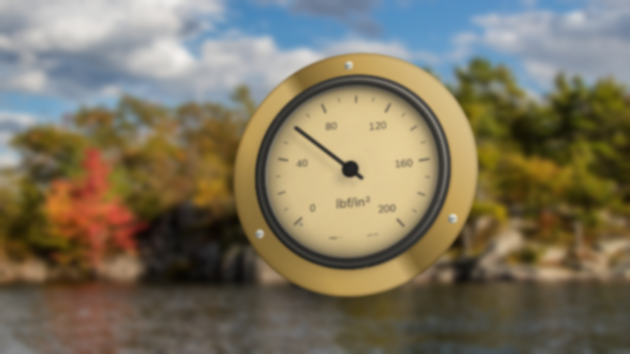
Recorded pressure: 60 psi
